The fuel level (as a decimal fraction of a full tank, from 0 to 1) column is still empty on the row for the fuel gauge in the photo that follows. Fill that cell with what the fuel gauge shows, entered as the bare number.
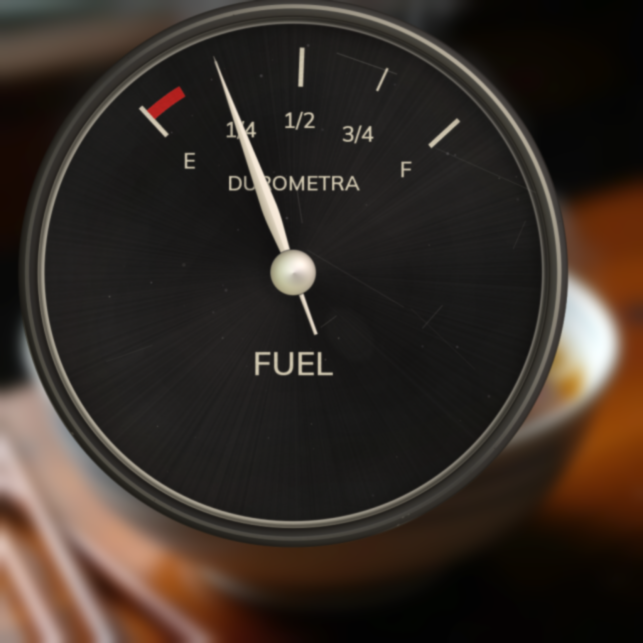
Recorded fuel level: 0.25
